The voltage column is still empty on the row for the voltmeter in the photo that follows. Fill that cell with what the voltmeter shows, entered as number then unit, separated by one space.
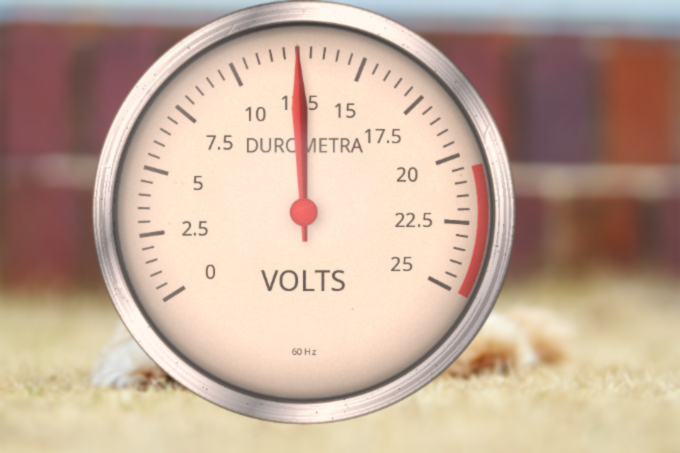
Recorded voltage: 12.5 V
